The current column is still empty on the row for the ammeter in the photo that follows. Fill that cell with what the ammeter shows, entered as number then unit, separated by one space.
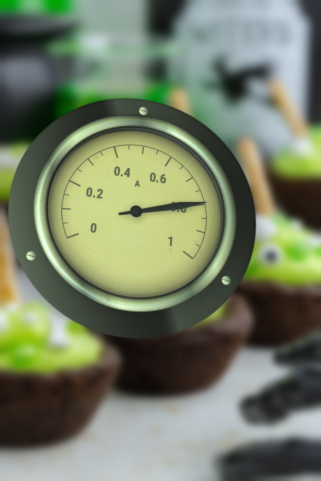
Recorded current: 0.8 A
